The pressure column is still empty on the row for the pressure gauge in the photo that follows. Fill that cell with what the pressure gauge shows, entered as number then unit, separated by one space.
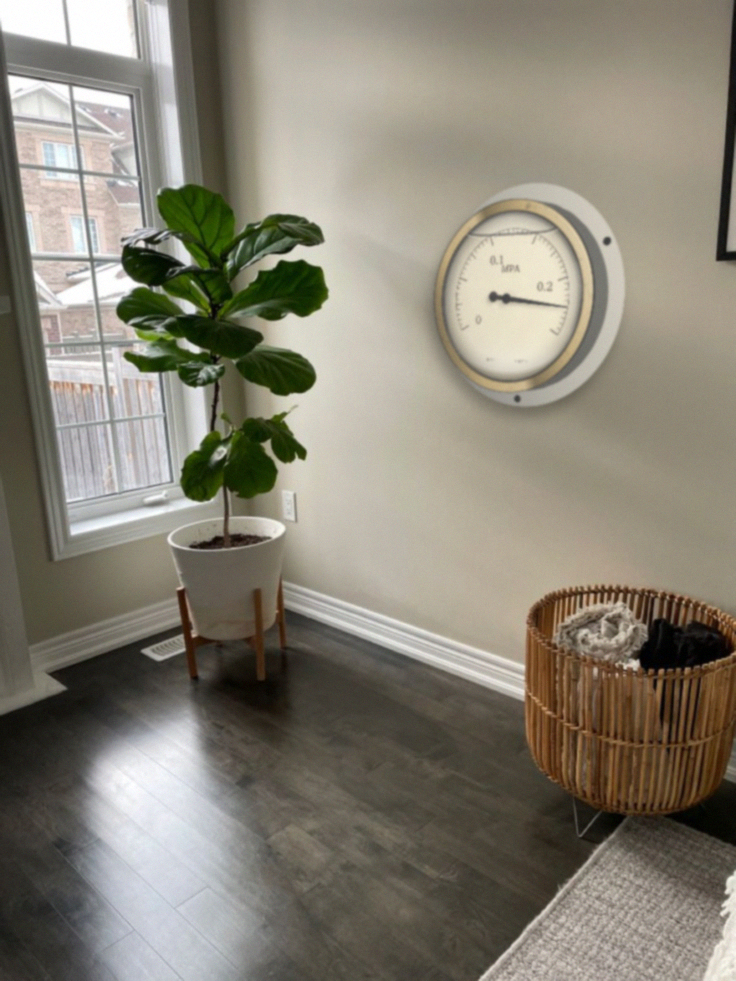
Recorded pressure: 0.225 MPa
